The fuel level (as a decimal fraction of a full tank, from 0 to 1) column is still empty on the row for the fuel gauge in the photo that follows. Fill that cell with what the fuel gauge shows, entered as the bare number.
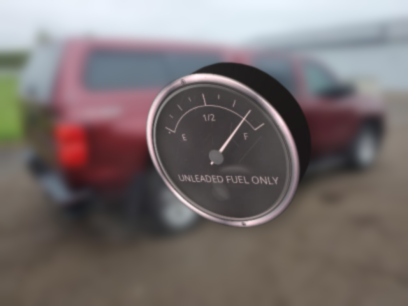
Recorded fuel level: 0.875
